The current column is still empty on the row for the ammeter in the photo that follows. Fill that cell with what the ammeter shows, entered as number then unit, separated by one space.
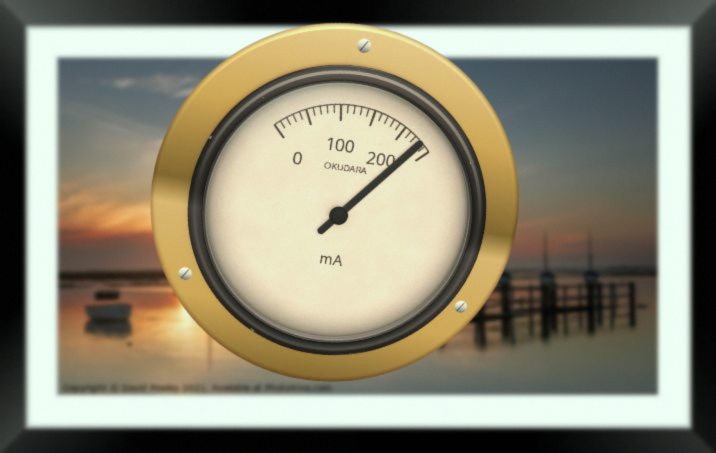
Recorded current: 230 mA
